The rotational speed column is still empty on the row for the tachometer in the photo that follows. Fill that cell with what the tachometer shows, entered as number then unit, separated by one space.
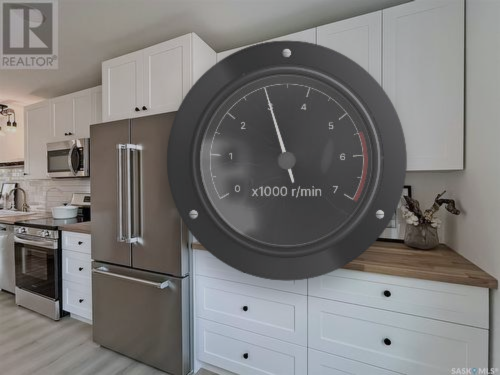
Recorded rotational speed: 3000 rpm
